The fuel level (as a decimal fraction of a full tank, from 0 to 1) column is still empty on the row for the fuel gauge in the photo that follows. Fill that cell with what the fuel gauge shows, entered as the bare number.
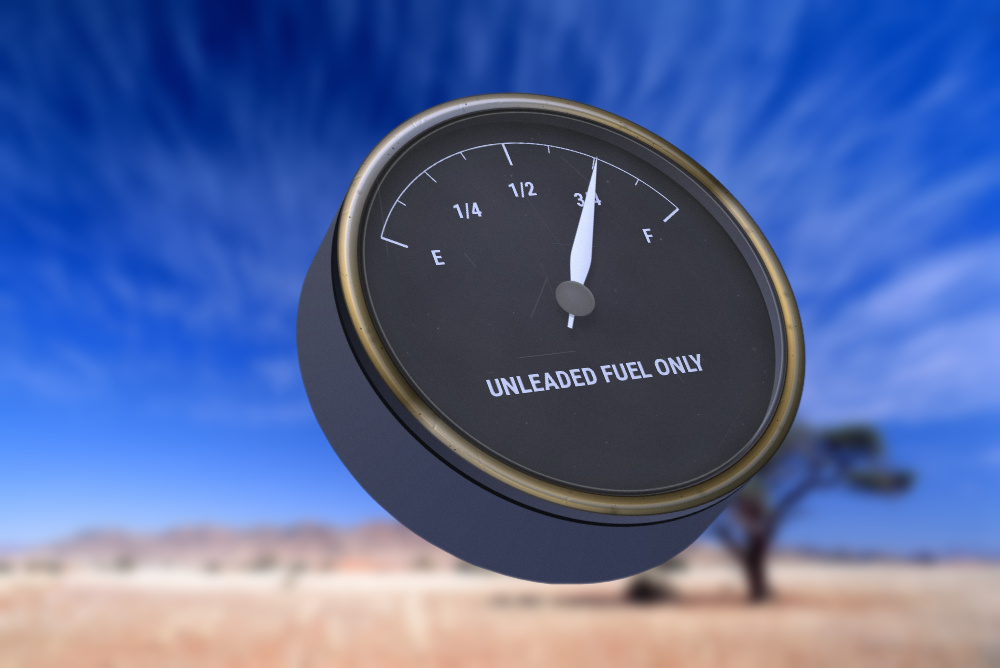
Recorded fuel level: 0.75
